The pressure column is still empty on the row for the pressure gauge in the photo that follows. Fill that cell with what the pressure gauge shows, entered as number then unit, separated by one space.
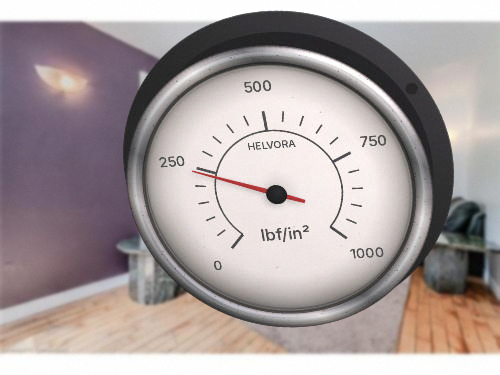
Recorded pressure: 250 psi
